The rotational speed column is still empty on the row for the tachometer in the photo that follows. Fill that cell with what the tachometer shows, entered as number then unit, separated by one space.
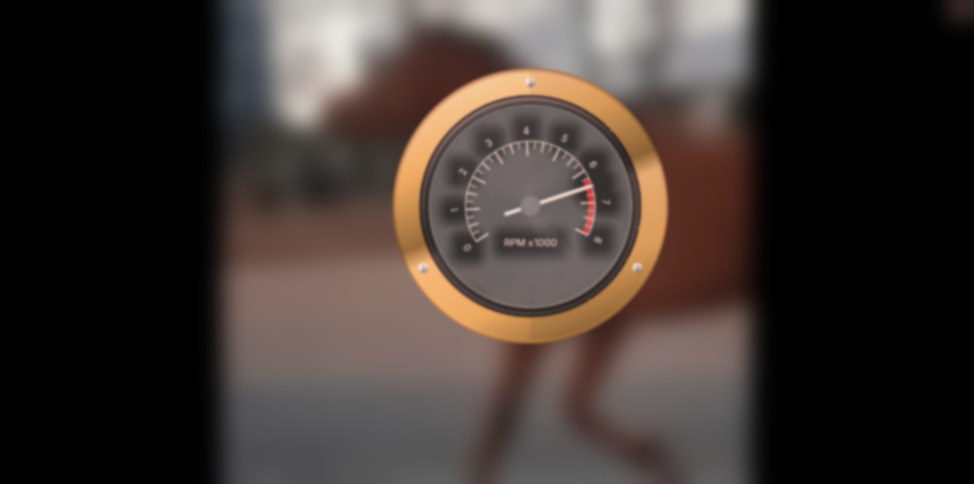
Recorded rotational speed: 6500 rpm
